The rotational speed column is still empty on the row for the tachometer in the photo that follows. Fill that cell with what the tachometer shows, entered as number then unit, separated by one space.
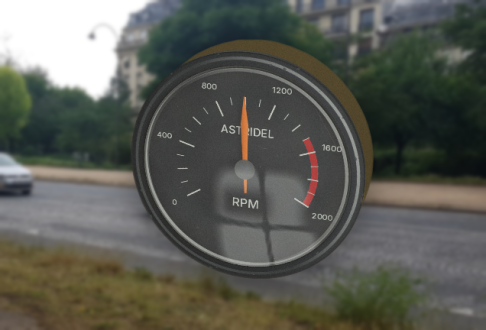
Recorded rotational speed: 1000 rpm
